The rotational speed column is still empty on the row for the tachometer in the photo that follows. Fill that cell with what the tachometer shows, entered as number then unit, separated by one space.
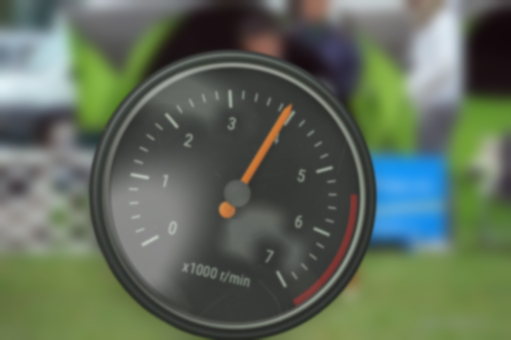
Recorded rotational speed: 3900 rpm
